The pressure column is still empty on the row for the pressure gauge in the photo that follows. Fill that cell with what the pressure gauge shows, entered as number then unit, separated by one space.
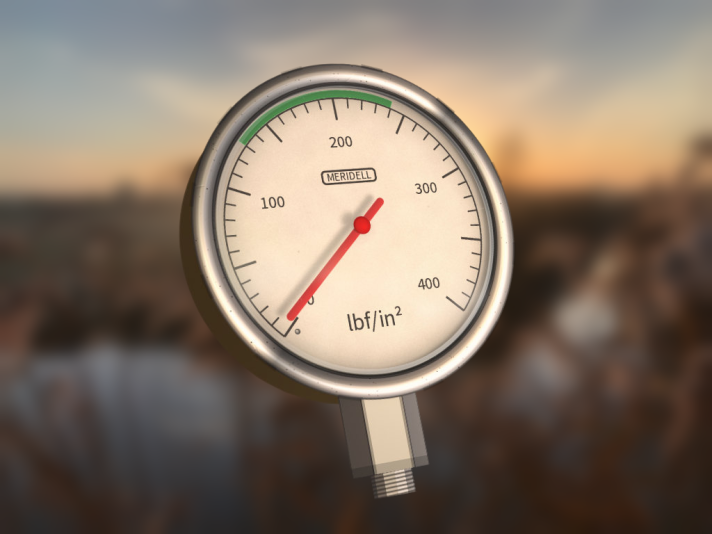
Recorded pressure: 5 psi
